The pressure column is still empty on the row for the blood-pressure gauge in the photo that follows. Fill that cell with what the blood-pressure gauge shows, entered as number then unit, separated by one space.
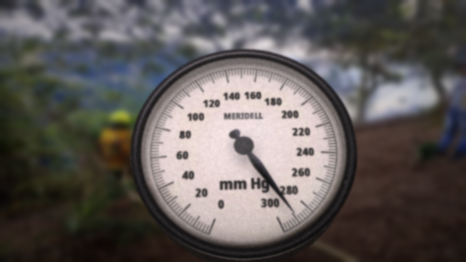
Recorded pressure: 290 mmHg
